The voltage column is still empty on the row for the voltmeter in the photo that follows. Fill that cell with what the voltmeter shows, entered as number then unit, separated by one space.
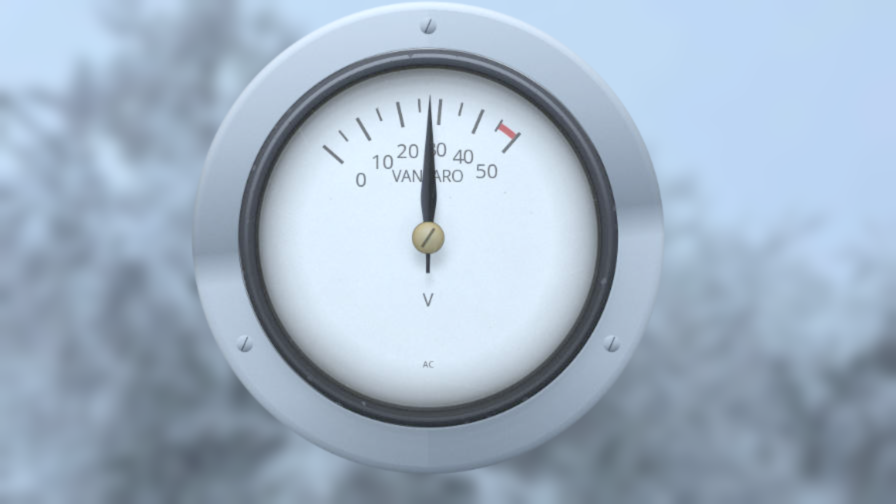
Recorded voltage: 27.5 V
